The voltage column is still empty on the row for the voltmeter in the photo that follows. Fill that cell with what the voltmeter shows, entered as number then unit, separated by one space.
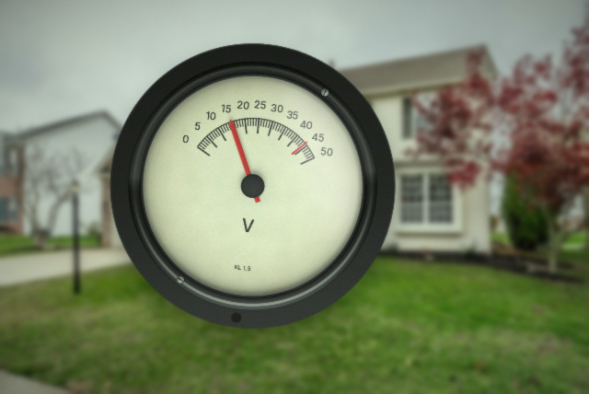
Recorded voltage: 15 V
